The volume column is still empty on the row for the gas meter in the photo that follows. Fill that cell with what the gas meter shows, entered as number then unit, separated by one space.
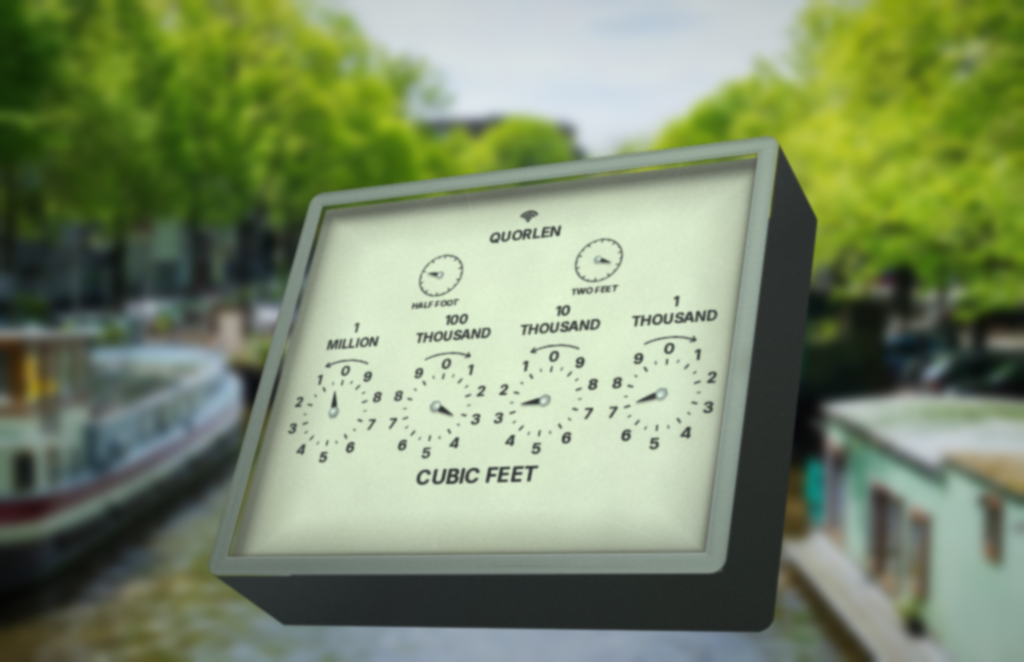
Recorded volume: 32700 ft³
